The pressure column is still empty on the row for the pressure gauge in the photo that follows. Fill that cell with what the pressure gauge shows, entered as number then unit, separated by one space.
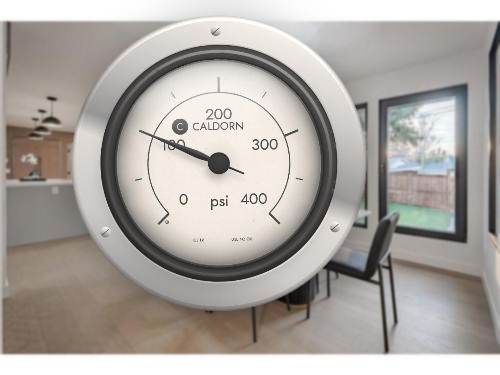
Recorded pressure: 100 psi
